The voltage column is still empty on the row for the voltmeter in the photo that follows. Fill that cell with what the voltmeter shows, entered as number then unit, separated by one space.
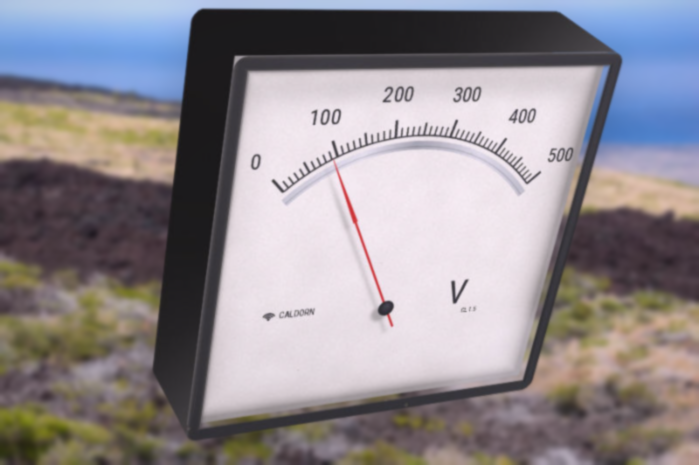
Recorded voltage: 90 V
